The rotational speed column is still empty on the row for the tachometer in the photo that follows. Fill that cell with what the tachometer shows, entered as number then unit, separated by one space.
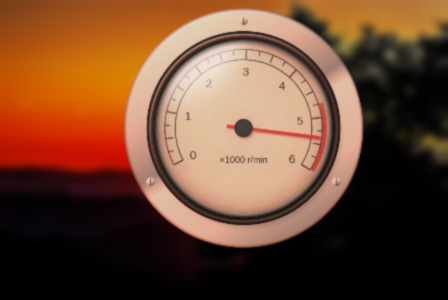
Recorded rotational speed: 5375 rpm
